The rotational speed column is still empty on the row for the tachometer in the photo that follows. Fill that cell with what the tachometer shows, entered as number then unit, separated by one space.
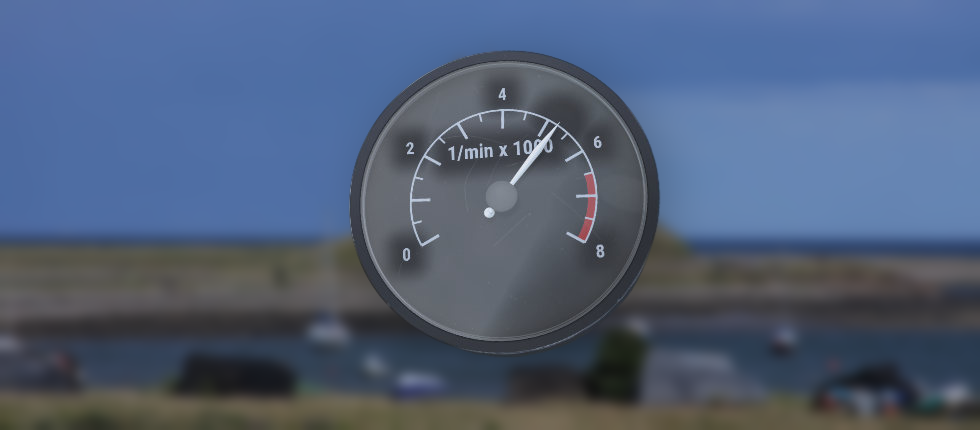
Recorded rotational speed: 5250 rpm
